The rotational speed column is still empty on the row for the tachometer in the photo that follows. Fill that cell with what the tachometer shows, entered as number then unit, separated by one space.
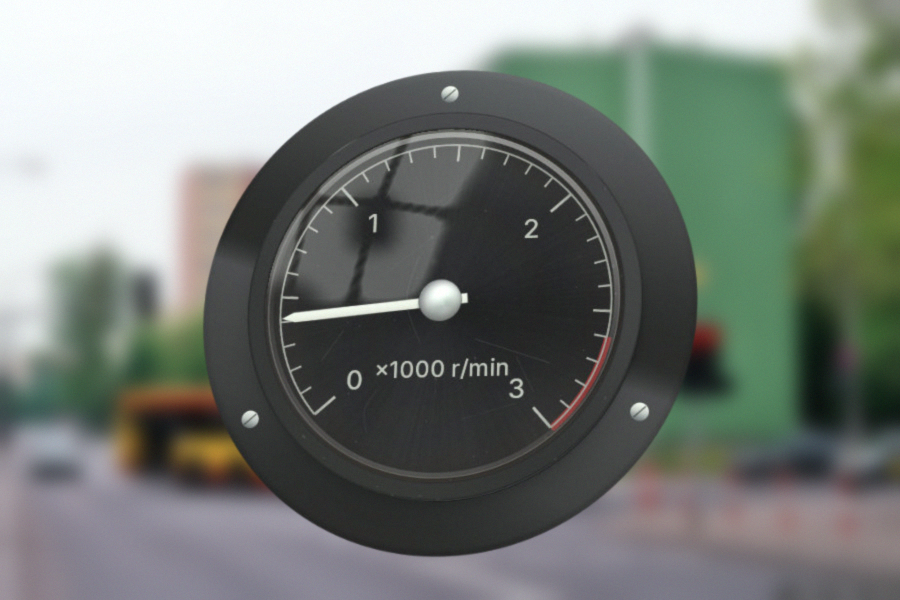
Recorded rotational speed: 400 rpm
